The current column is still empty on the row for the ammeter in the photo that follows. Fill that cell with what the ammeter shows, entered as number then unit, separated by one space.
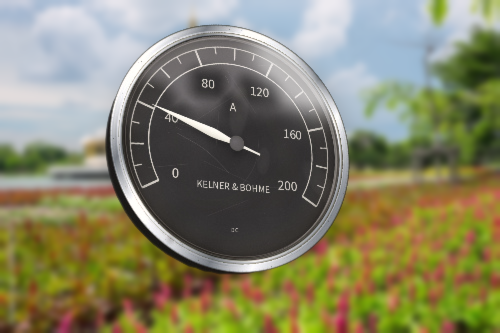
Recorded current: 40 A
